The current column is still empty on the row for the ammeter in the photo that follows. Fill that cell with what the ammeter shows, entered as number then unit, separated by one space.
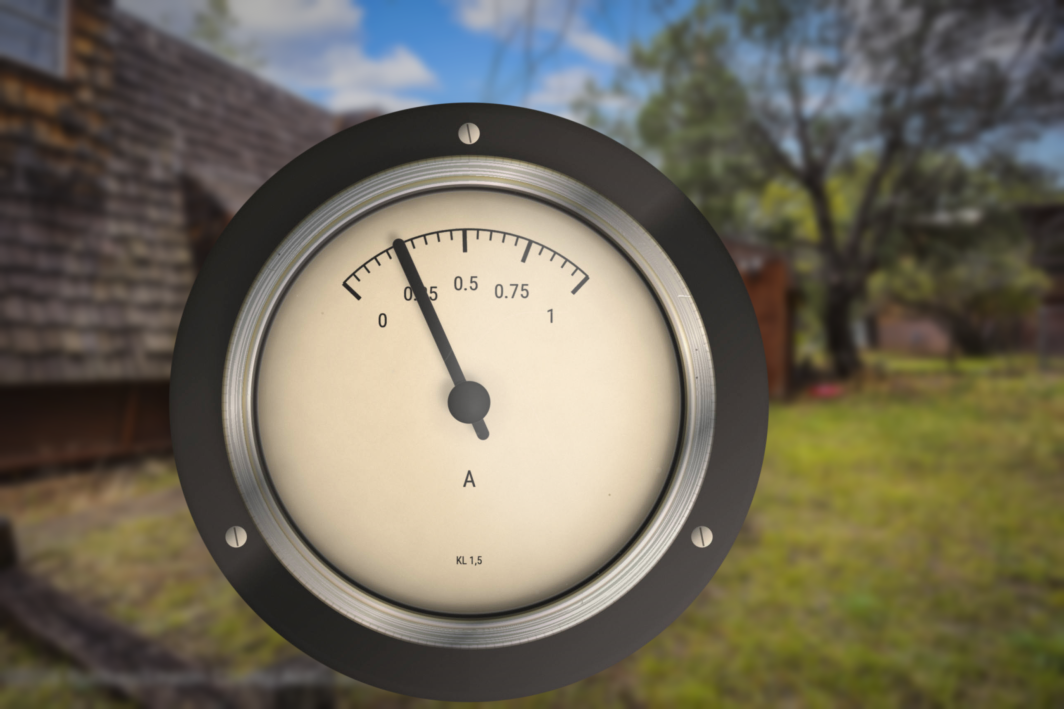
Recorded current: 0.25 A
